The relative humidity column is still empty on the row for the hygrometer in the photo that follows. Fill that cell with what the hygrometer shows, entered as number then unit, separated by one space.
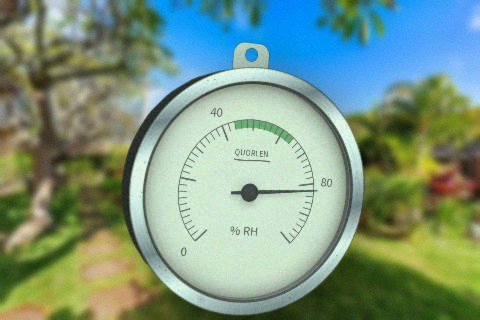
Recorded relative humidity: 82 %
